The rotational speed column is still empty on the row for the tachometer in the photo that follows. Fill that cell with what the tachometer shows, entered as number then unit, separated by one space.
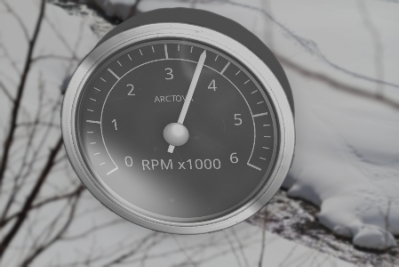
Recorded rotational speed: 3600 rpm
